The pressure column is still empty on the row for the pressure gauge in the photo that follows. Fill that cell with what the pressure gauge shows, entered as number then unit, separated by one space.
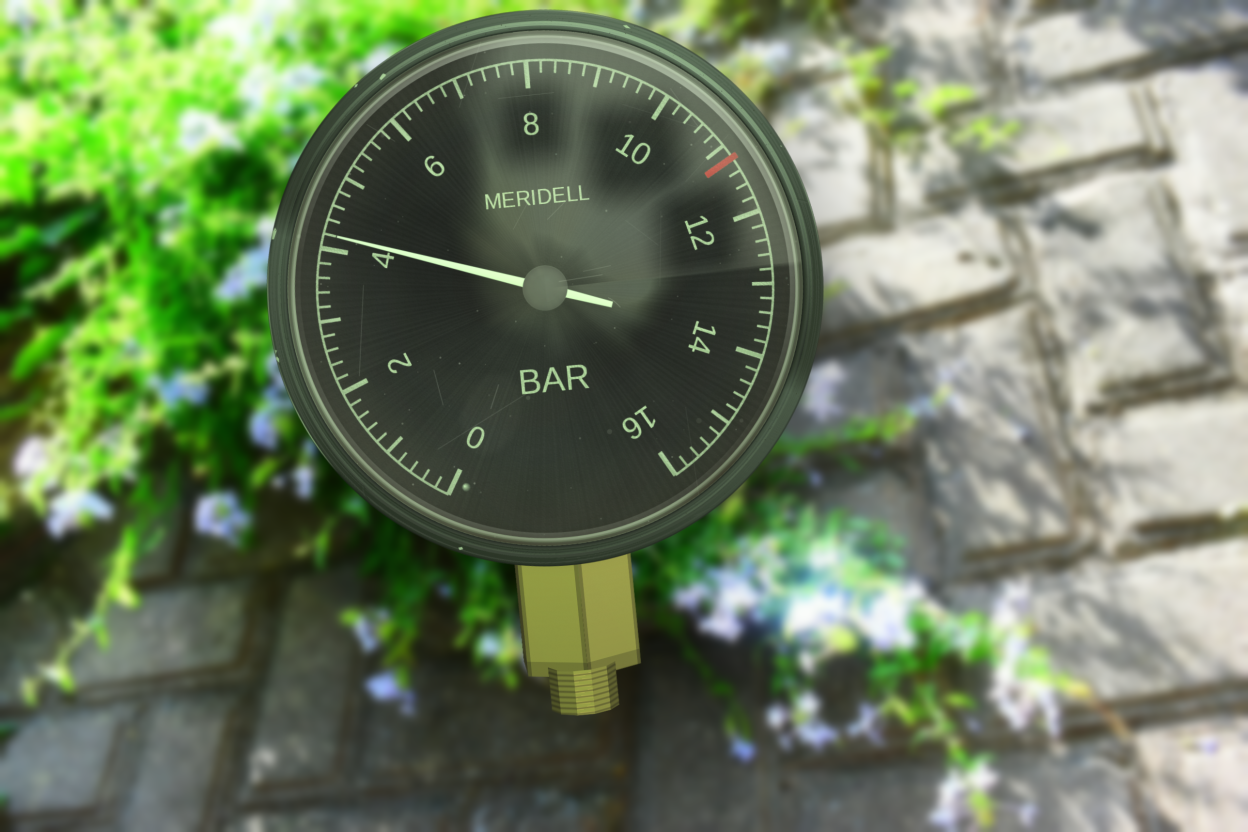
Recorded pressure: 4.2 bar
